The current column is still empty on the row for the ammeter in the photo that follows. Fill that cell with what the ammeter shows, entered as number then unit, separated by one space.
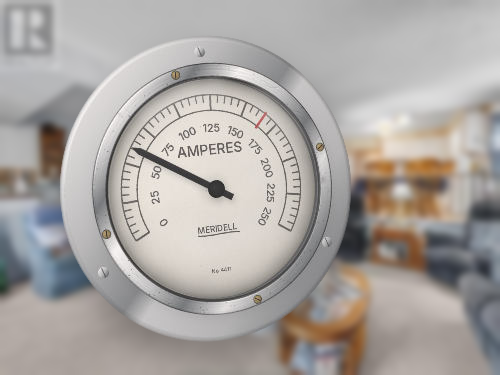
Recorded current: 60 A
